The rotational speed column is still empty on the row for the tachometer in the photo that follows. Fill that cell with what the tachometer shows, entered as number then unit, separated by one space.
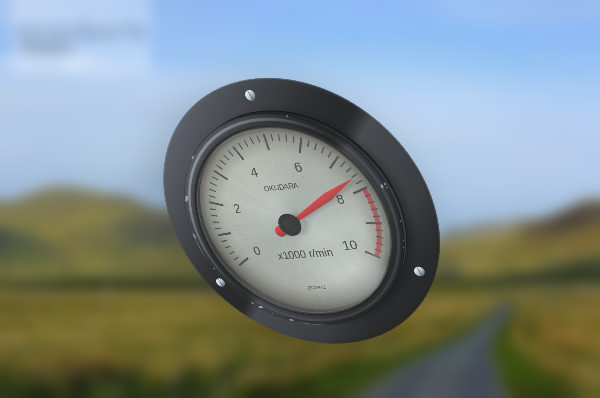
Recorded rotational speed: 7600 rpm
